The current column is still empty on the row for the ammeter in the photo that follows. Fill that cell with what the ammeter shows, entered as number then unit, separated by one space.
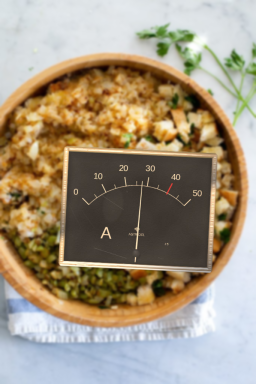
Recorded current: 27.5 A
